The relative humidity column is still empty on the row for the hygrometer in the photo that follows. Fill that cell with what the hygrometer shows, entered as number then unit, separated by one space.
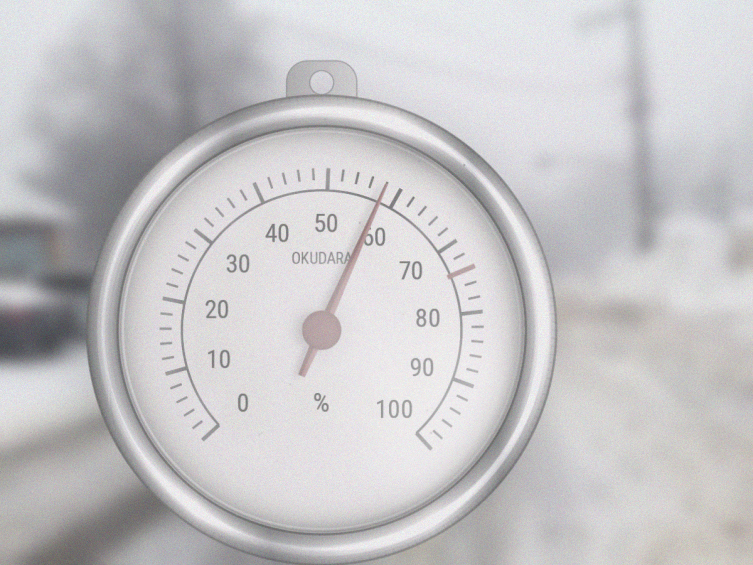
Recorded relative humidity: 58 %
